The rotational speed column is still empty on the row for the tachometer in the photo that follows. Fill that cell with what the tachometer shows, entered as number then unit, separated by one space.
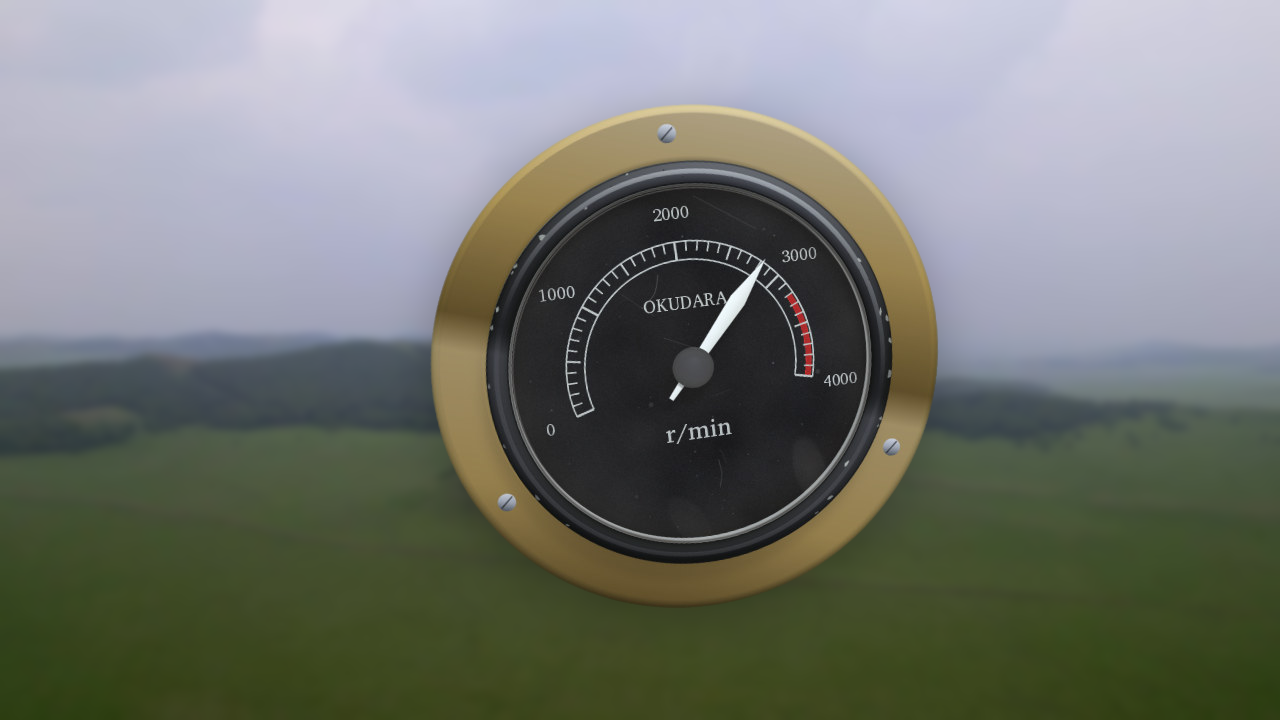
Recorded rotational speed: 2800 rpm
